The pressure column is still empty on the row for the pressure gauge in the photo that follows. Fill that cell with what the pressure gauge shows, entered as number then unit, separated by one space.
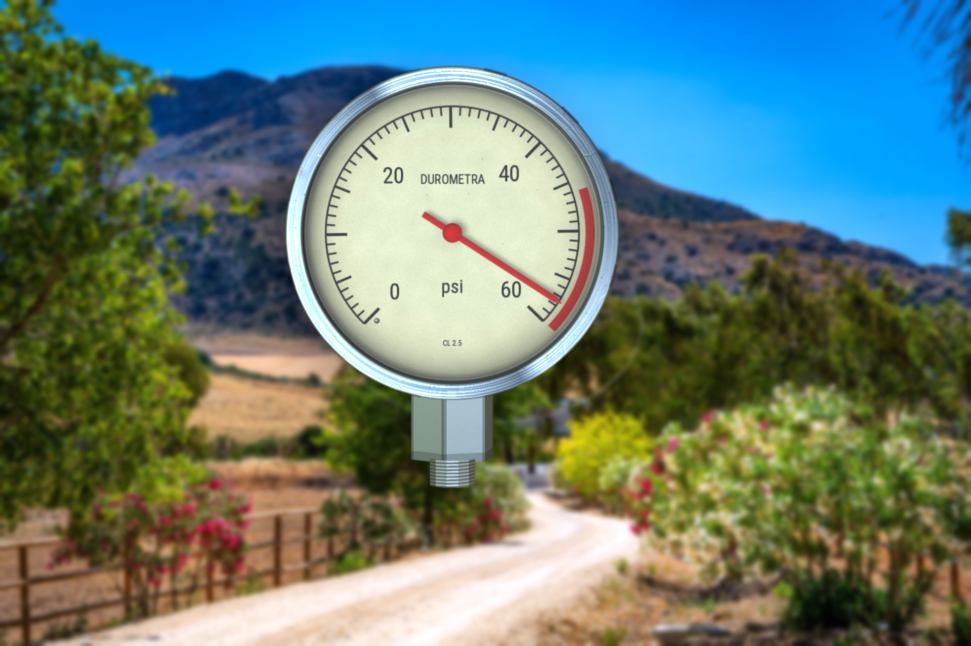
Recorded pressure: 57.5 psi
